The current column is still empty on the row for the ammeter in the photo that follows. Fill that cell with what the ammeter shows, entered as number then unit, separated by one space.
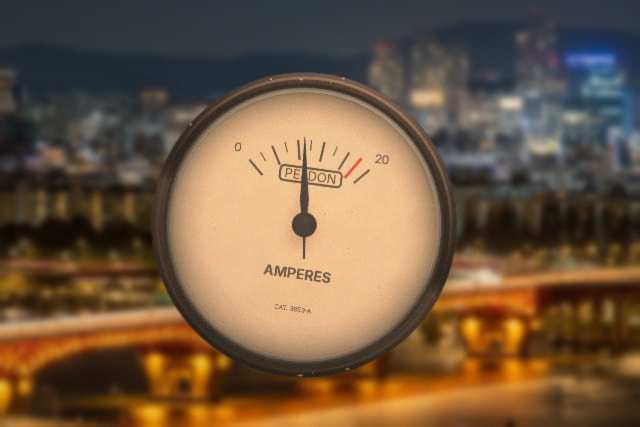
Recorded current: 9 A
